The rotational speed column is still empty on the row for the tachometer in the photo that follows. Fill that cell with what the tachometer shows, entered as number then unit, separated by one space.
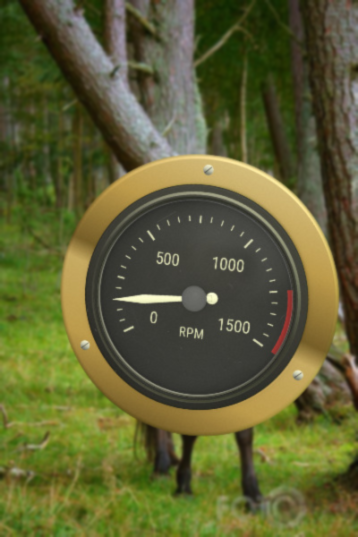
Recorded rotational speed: 150 rpm
